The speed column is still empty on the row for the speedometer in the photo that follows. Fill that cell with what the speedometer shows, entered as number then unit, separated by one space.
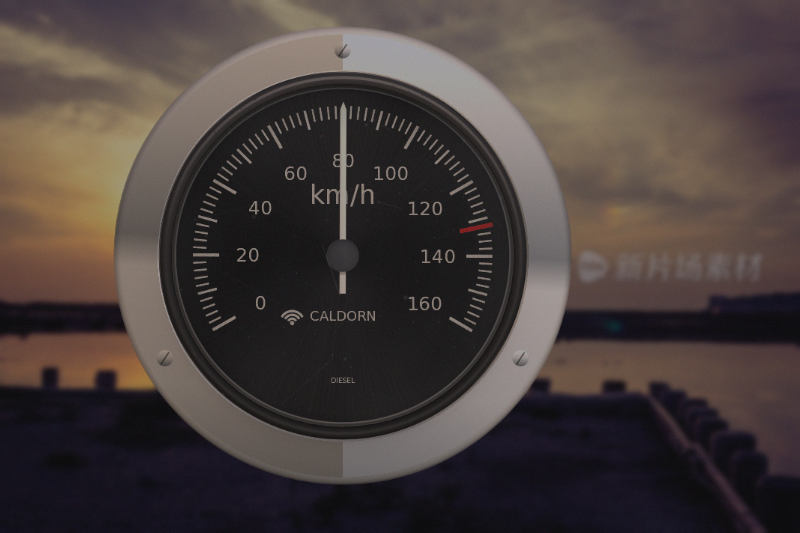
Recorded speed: 80 km/h
